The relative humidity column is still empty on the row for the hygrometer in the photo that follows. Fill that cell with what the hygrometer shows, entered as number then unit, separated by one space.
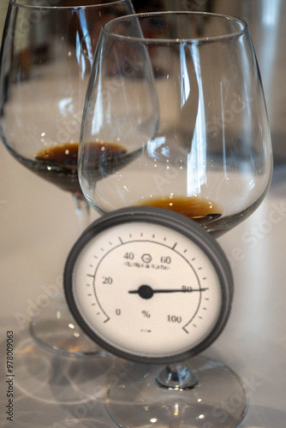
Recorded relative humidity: 80 %
